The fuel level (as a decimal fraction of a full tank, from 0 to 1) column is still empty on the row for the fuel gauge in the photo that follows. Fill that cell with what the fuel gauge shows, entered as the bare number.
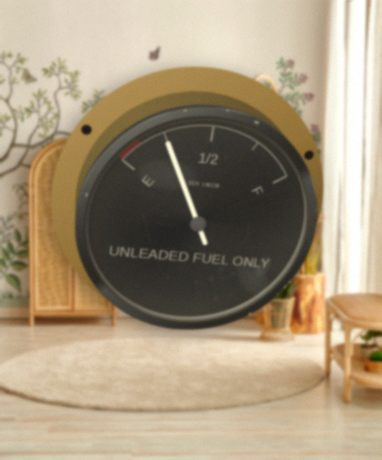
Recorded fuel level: 0.25
